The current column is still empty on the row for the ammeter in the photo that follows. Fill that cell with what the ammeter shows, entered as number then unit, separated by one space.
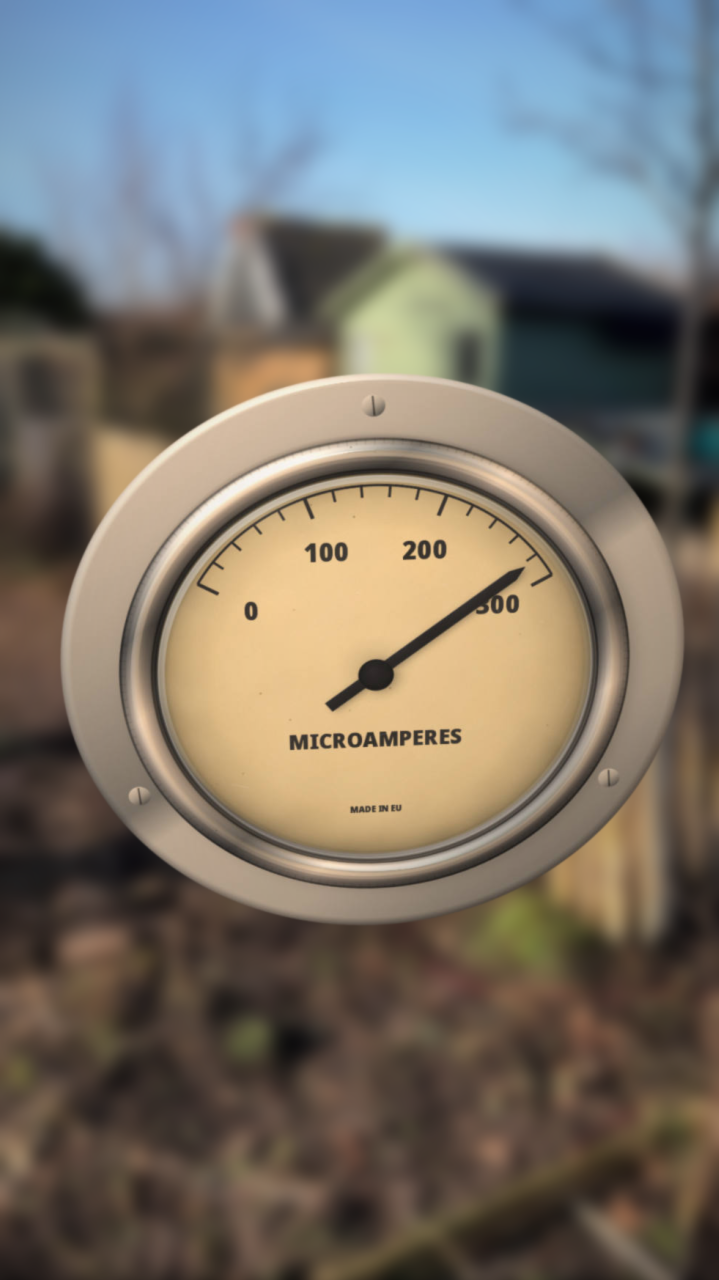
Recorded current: 280 µA
